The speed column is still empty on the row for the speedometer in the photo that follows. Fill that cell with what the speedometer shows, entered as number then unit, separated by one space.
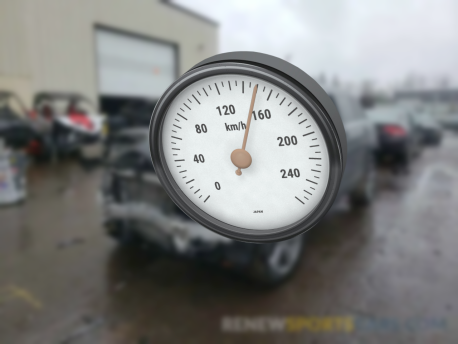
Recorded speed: 150 km/h
